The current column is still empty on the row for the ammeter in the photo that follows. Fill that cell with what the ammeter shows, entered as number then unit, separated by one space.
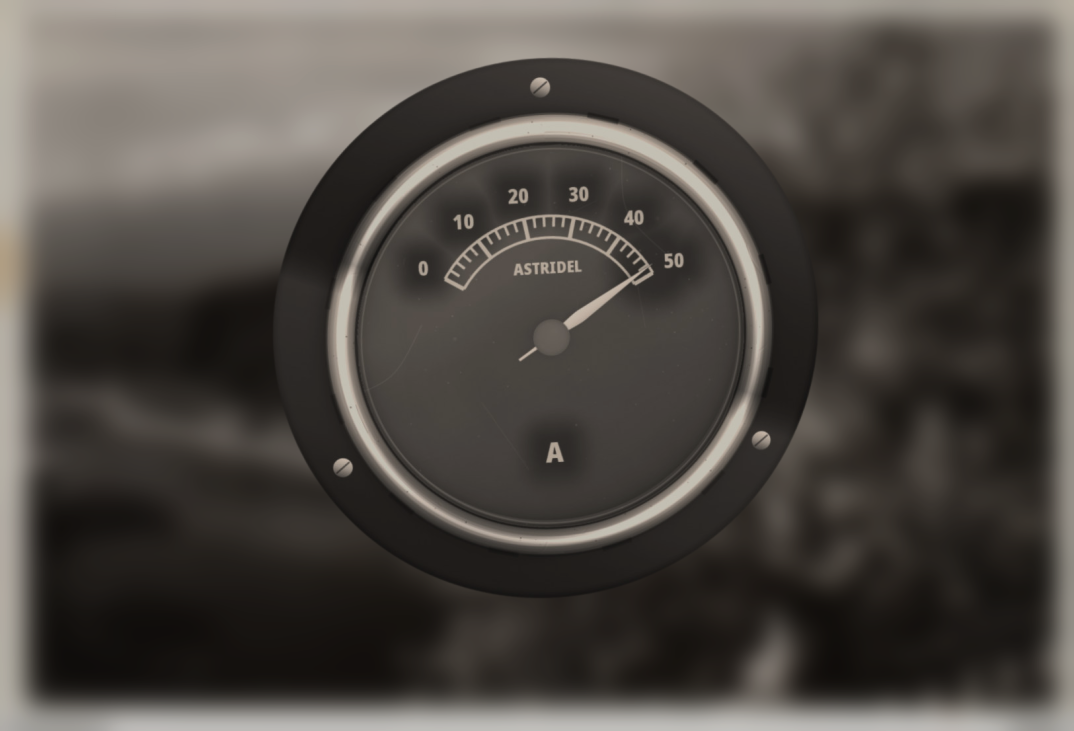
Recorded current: 48 A
